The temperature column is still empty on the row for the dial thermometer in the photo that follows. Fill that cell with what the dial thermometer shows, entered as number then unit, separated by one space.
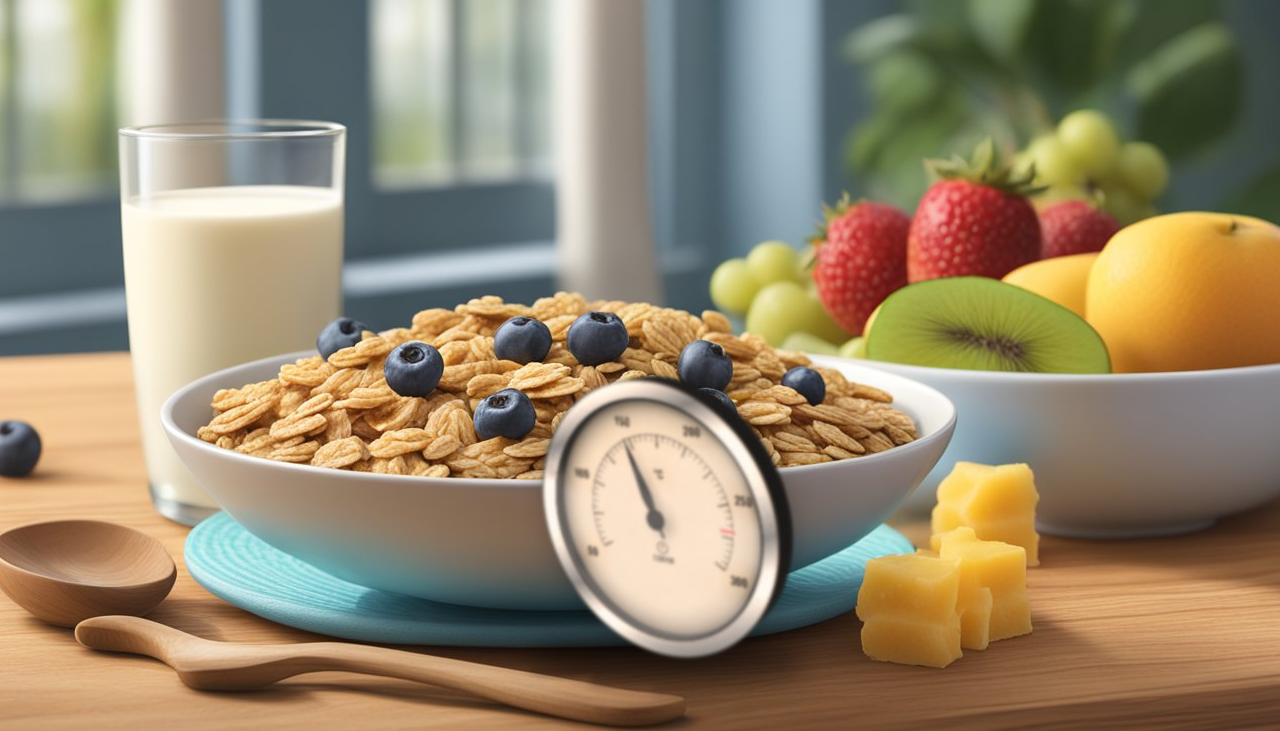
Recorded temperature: 150 °C
